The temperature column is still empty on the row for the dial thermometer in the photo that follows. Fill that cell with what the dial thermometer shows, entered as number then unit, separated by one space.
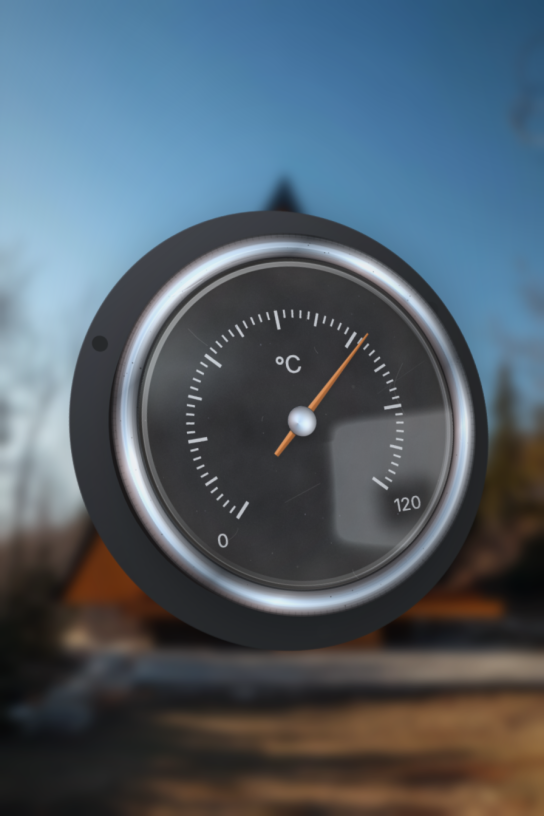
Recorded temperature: 82 °C
